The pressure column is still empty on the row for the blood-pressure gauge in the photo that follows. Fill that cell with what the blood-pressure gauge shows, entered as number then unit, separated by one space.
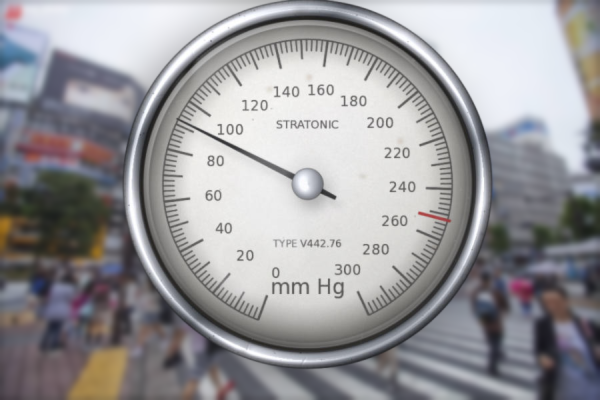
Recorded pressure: 92 mmHg
